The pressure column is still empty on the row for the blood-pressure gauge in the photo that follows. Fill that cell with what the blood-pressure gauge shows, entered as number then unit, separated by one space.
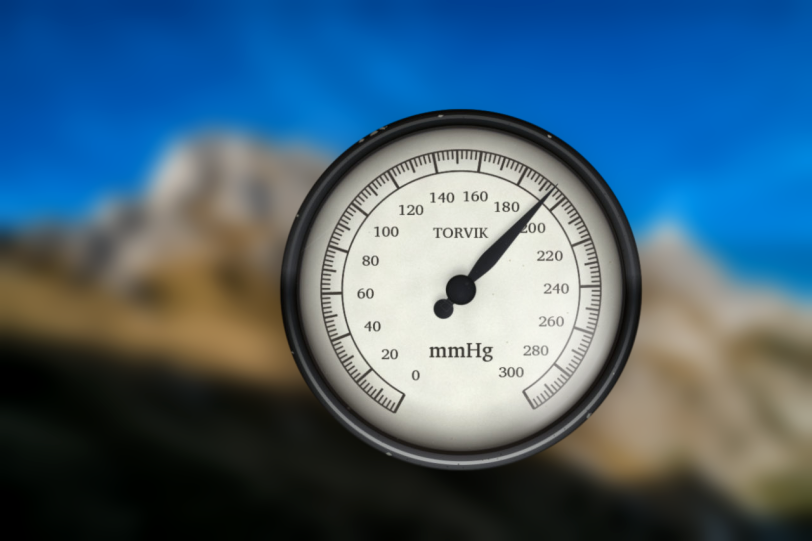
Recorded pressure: 194 mmHg
